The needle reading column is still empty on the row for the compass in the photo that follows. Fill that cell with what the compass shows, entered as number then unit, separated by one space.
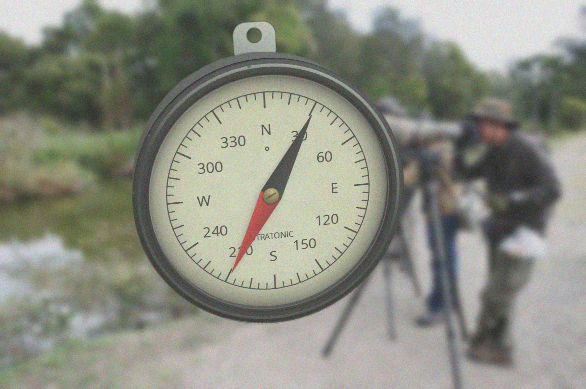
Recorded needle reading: 210 °
